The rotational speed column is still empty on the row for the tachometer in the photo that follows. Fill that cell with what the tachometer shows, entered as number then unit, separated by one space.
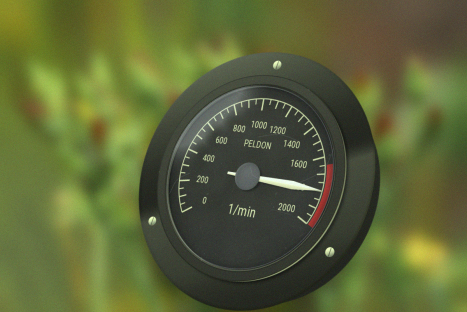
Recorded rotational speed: 1800 rpm
